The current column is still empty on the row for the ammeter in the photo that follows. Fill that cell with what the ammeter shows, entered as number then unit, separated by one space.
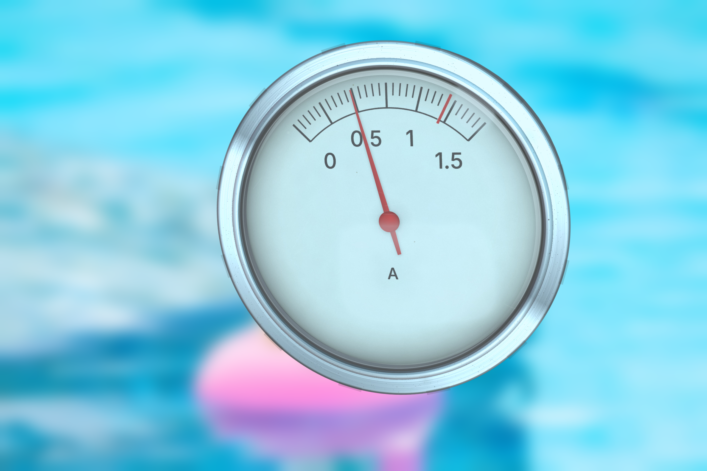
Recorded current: 0.5 A
